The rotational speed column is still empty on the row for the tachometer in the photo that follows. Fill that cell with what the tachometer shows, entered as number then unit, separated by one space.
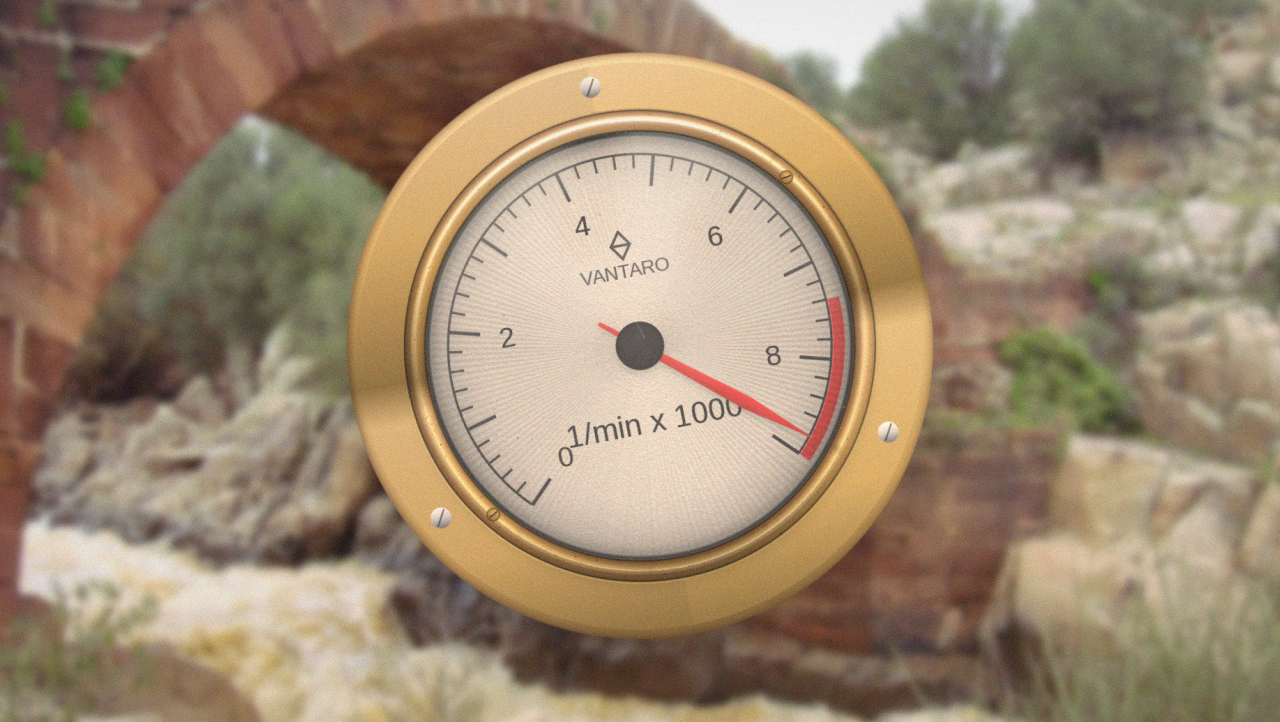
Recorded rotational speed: 8800 rpm
